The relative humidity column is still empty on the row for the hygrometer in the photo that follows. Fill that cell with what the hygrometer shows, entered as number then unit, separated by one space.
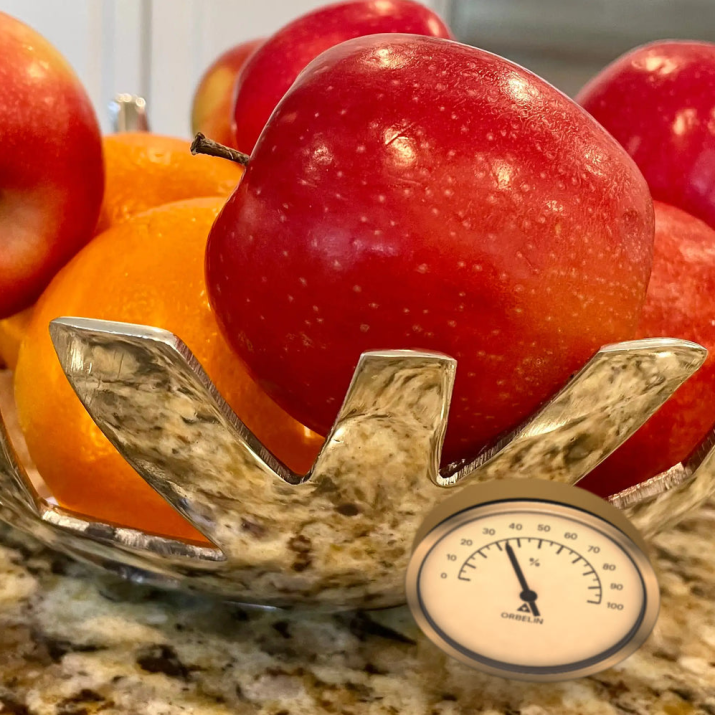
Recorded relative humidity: 35 %
